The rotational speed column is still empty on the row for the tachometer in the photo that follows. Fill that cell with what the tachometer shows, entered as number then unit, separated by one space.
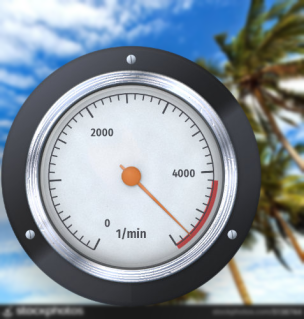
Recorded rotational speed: 4800 rpm
